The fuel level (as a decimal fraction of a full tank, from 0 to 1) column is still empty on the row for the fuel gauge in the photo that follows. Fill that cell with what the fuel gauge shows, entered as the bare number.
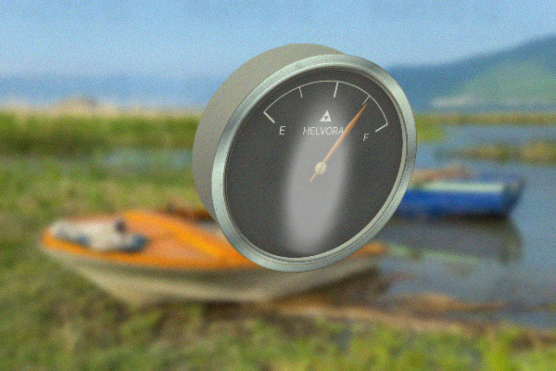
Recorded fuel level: 0.75
